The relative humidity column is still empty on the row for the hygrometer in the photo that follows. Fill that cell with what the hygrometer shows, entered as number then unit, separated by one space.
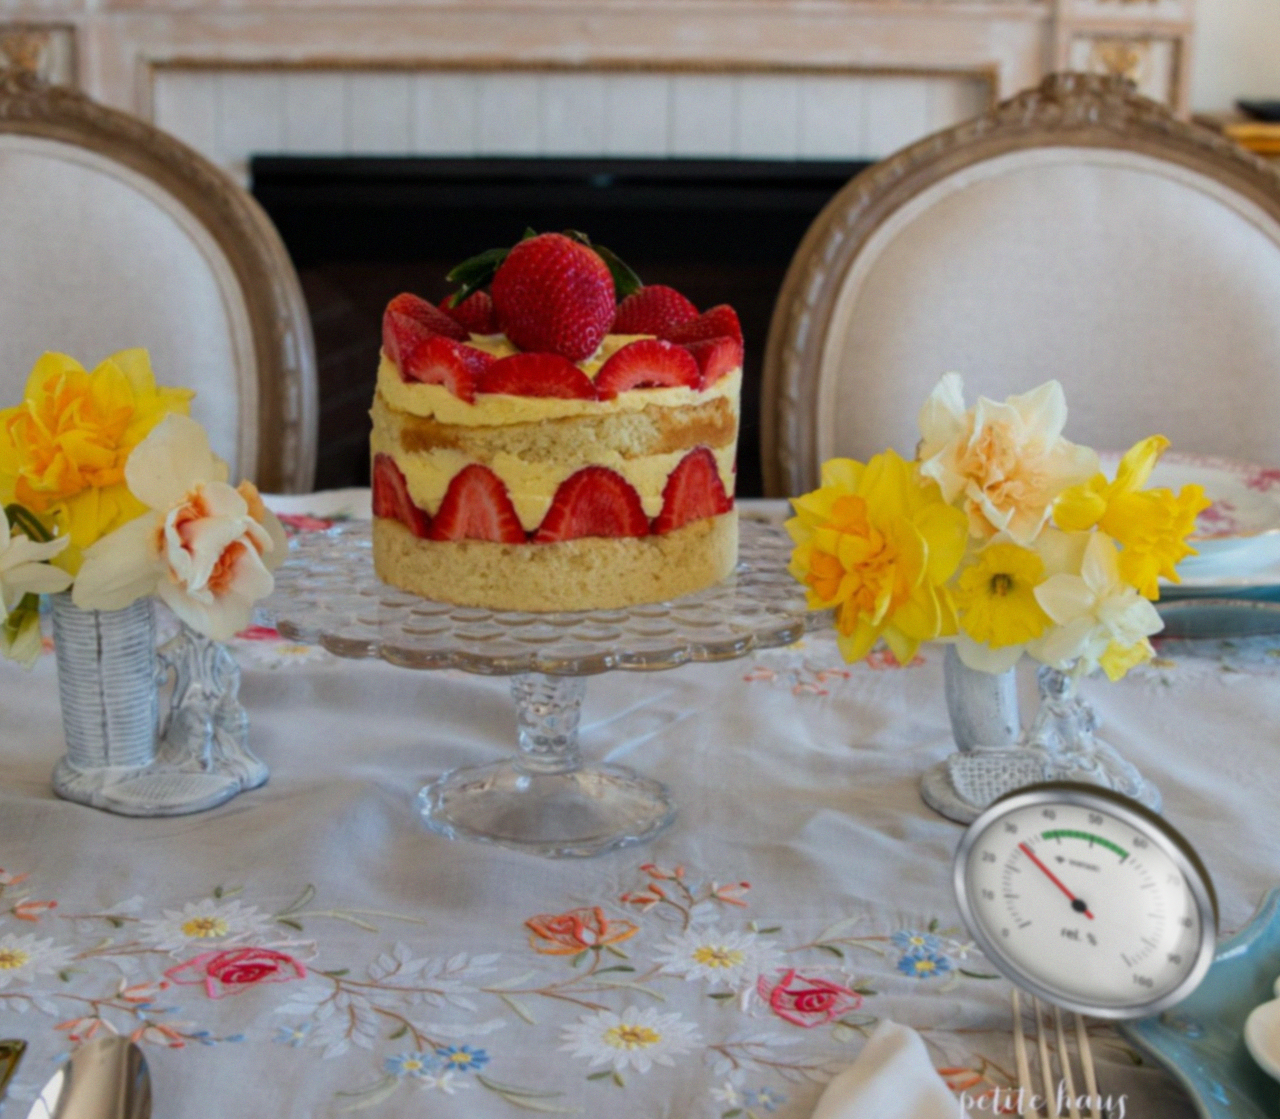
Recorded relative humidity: 30 %
